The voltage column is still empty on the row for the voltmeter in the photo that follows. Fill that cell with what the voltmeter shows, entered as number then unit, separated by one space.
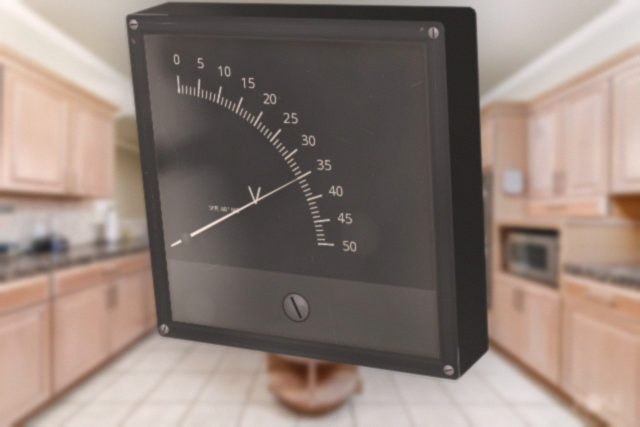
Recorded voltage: 35 V
